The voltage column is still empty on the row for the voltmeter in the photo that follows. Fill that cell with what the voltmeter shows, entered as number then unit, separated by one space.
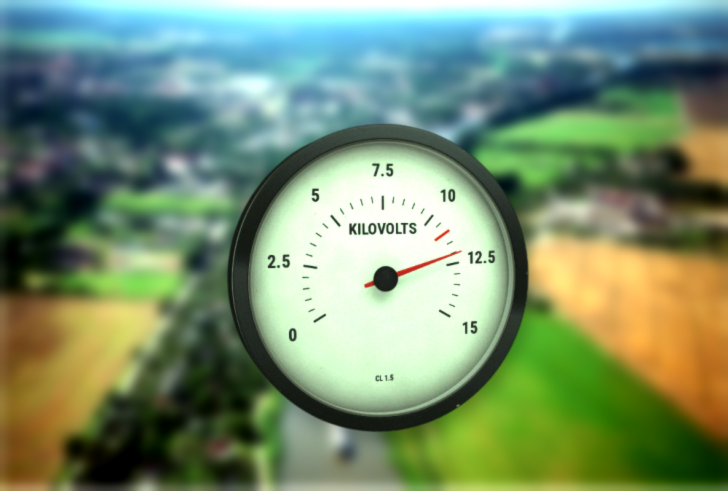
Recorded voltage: 12 kV
